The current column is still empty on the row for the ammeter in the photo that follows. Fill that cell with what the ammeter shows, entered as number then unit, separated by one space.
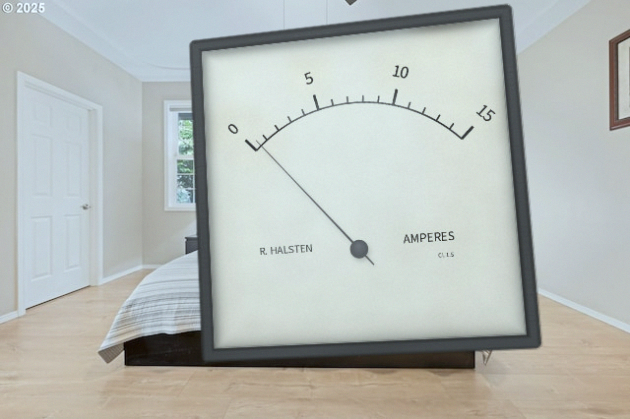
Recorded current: 0.5 A
